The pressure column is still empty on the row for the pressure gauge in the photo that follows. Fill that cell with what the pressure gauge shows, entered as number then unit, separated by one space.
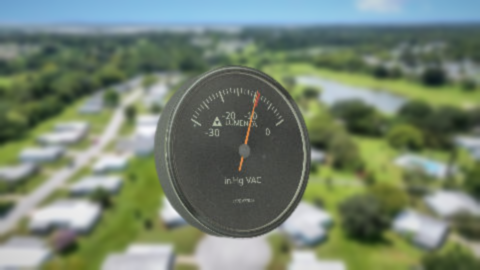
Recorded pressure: -10 inHg
